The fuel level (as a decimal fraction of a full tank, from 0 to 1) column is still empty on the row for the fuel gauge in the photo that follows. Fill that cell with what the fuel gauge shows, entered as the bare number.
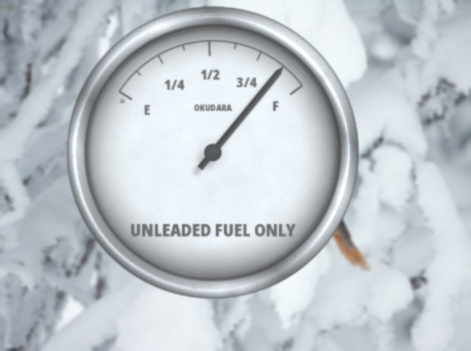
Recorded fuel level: 0.875
